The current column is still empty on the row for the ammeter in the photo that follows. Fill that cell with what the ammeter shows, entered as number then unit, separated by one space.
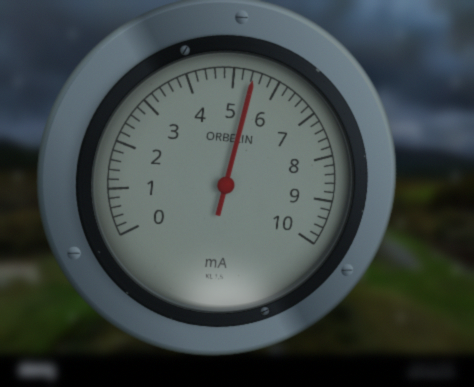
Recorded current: 5.4 mA
